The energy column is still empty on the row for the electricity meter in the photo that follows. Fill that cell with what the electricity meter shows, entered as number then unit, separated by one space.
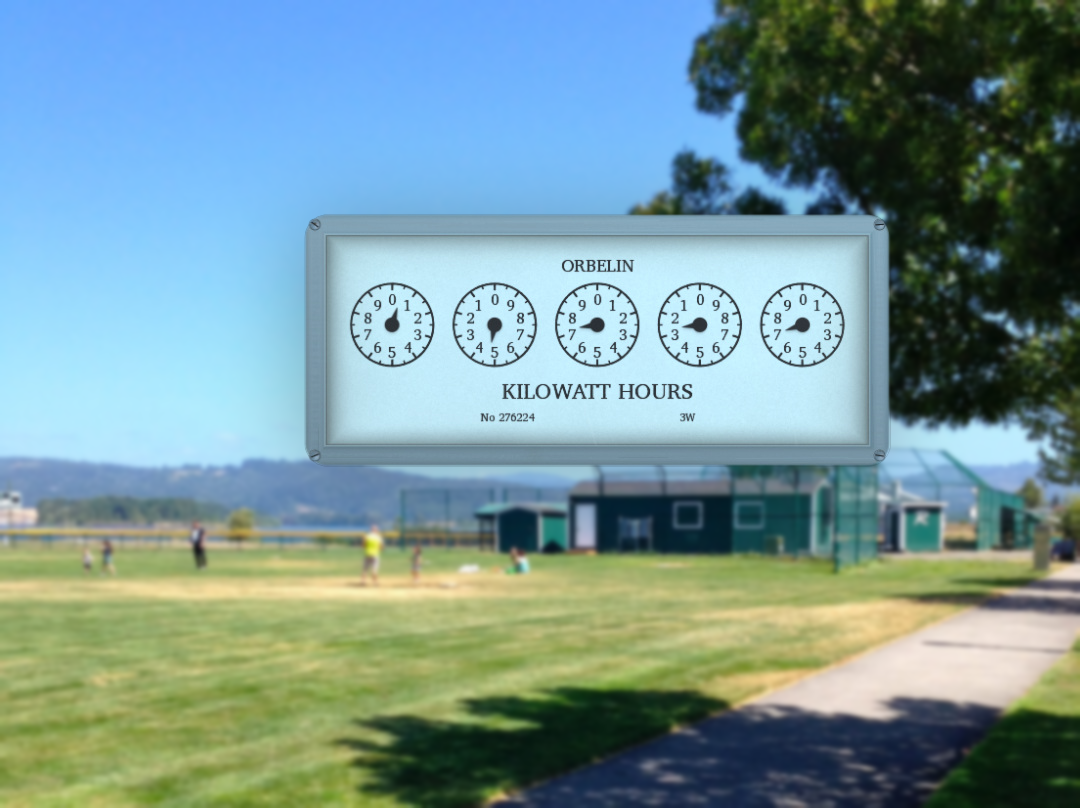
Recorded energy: 4727 kWh
